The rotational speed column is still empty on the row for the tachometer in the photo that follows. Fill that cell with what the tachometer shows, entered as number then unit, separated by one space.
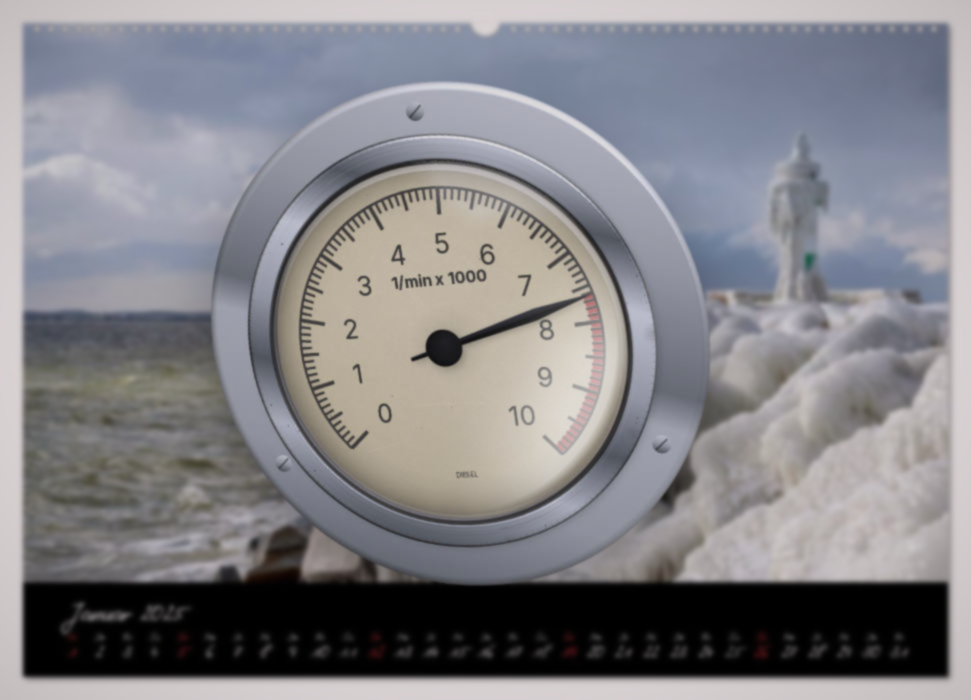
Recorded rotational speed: 7600 rpm
